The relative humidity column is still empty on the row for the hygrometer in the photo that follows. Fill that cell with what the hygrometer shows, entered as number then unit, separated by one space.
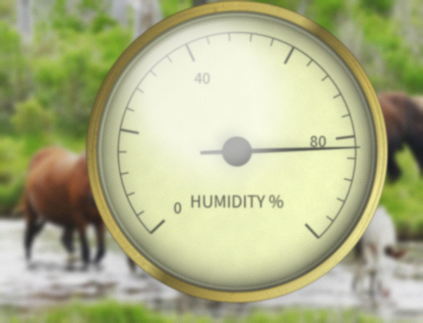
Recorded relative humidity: 82 %
